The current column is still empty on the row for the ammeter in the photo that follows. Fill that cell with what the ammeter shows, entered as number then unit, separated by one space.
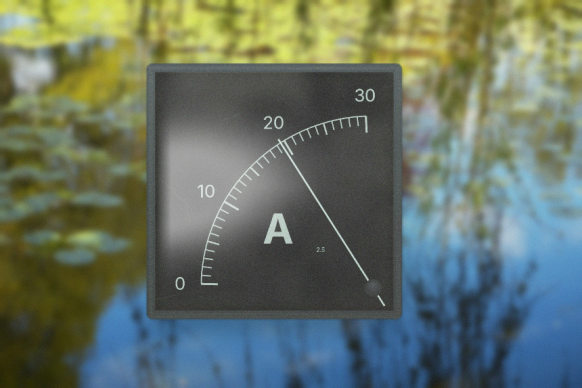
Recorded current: 19.5 A
